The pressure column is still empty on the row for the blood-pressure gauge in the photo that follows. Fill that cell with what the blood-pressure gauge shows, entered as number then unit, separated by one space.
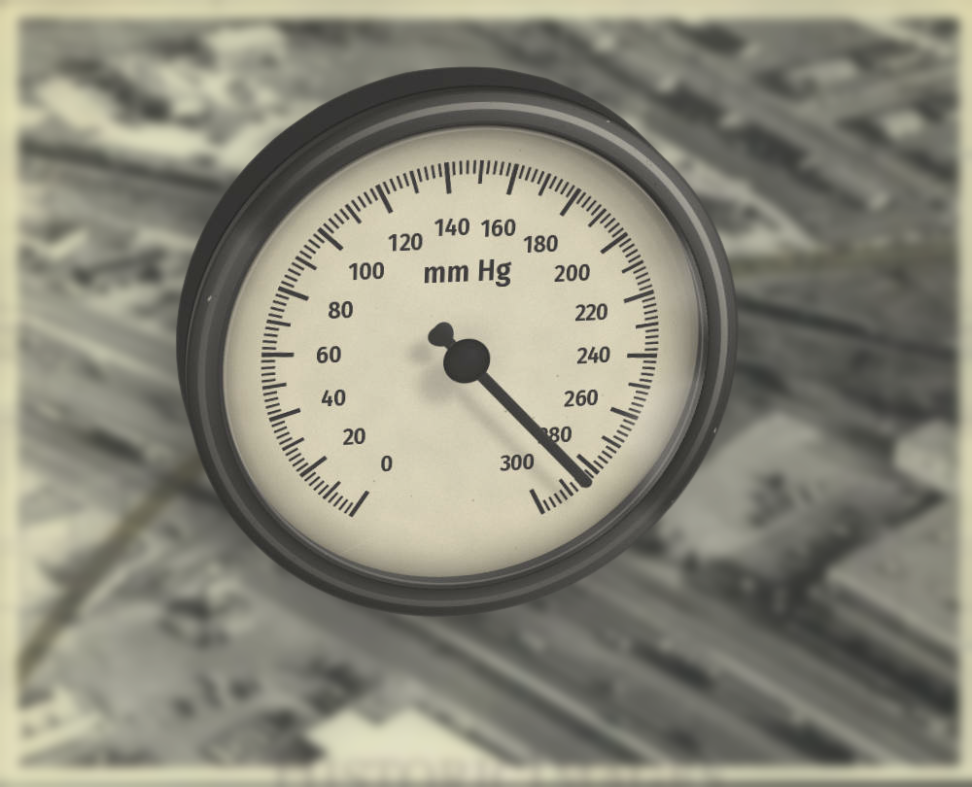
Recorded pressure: 284 mmHg
